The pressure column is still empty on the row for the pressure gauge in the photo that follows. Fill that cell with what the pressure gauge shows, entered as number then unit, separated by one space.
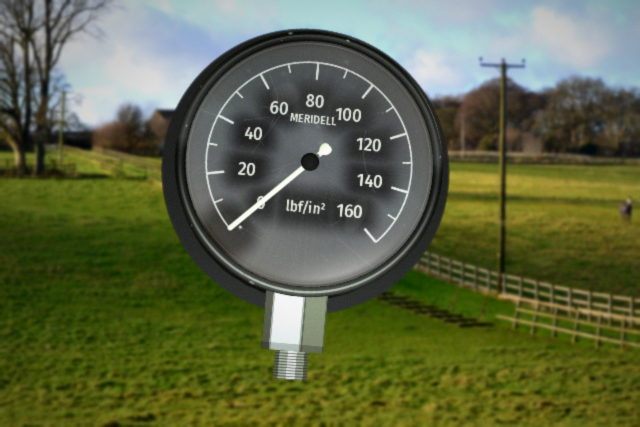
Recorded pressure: 0 psi
